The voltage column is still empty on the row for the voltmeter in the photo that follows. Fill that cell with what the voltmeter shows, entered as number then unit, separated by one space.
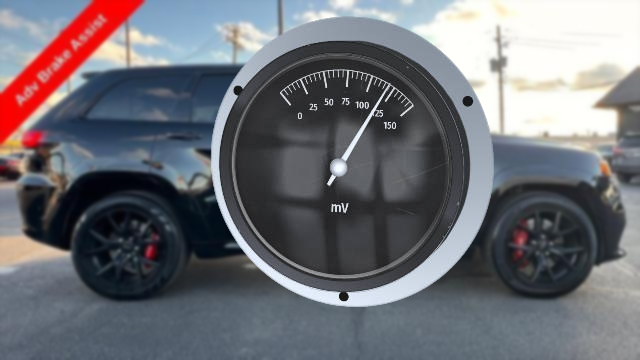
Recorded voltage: 120 mV
